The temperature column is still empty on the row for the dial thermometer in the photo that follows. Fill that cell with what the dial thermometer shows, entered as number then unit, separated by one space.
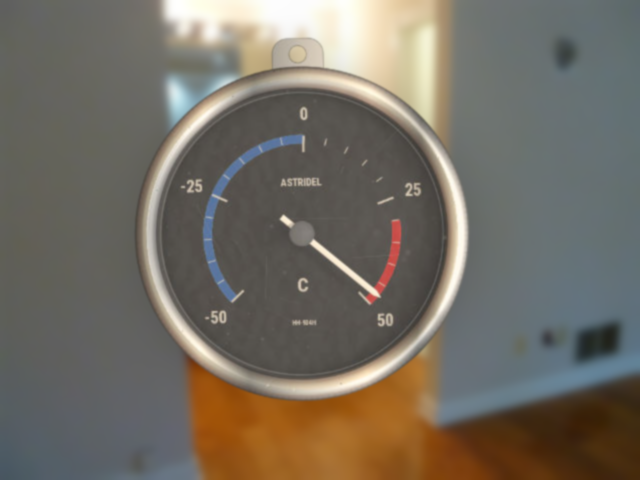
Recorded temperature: 47.5 °C
